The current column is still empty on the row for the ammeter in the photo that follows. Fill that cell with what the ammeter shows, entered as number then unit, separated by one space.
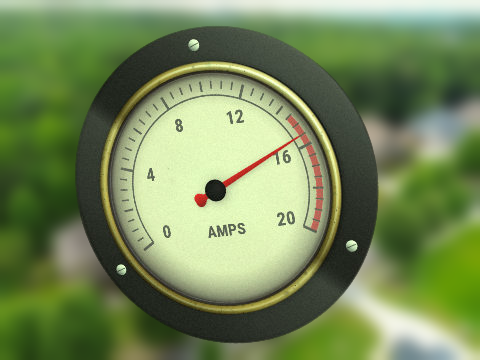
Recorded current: 15.5 A
